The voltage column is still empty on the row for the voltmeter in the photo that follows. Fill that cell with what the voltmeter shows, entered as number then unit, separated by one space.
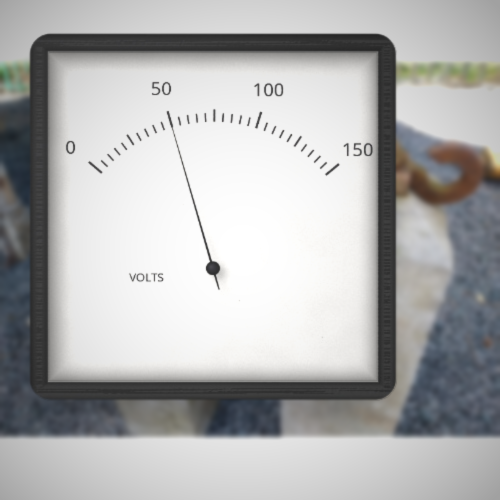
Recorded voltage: 50 V
